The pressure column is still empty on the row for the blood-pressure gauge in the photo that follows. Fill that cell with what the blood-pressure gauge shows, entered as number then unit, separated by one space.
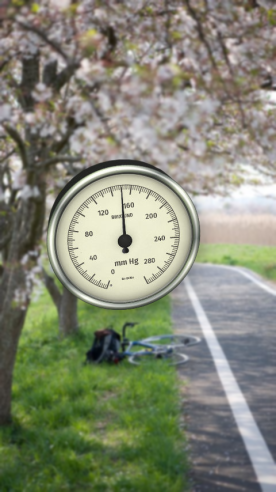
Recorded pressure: 150 mmHg
